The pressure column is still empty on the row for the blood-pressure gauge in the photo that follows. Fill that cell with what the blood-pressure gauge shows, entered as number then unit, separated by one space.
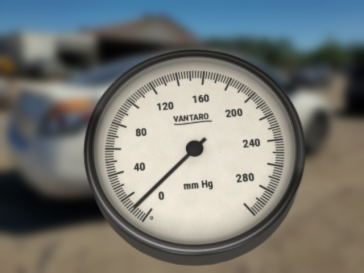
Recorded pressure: 10 mmHg
